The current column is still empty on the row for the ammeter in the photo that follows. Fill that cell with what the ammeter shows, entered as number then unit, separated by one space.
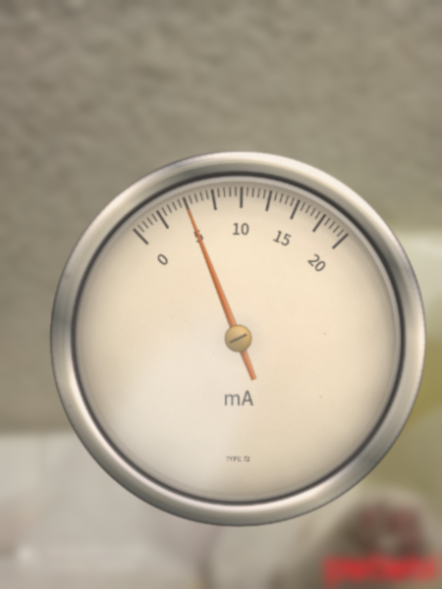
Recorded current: 5 mA
